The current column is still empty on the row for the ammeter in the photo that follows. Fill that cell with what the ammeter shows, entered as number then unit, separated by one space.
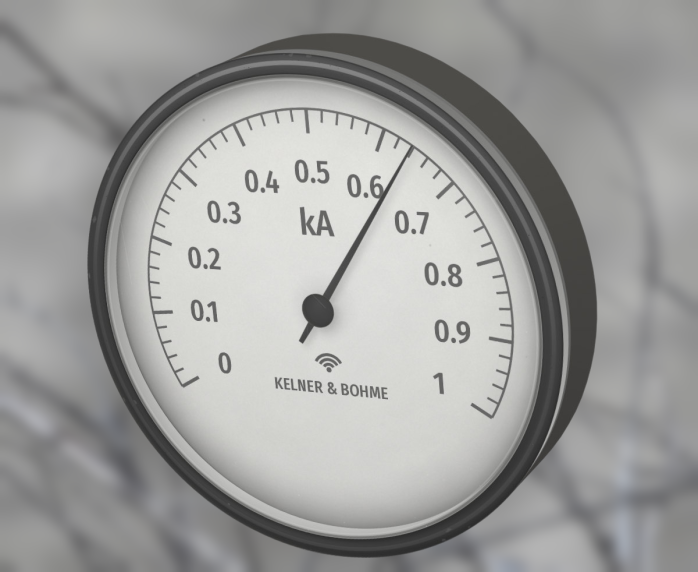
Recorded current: 0.64 kA
